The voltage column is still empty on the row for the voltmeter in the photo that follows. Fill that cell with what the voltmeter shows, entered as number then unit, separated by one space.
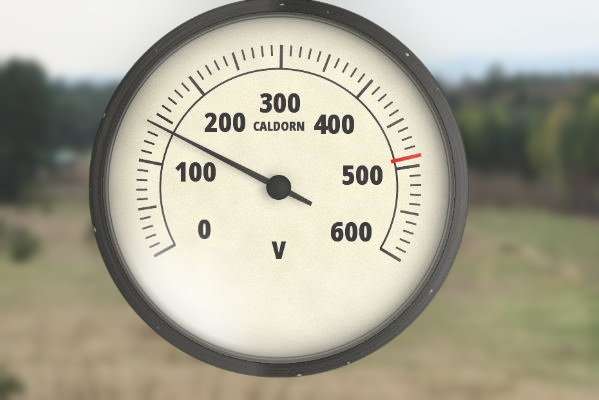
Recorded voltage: 140 V
